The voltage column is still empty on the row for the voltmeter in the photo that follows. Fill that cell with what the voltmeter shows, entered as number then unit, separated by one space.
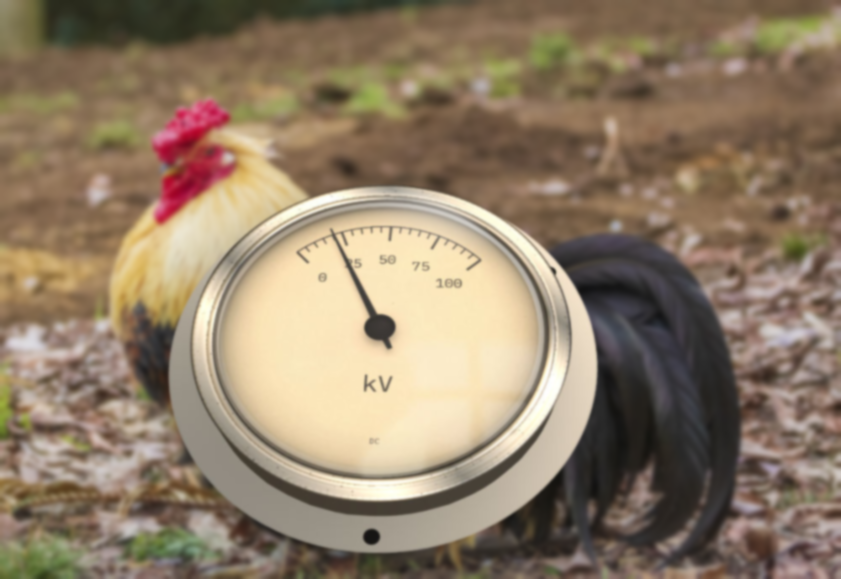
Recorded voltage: 20 kV
